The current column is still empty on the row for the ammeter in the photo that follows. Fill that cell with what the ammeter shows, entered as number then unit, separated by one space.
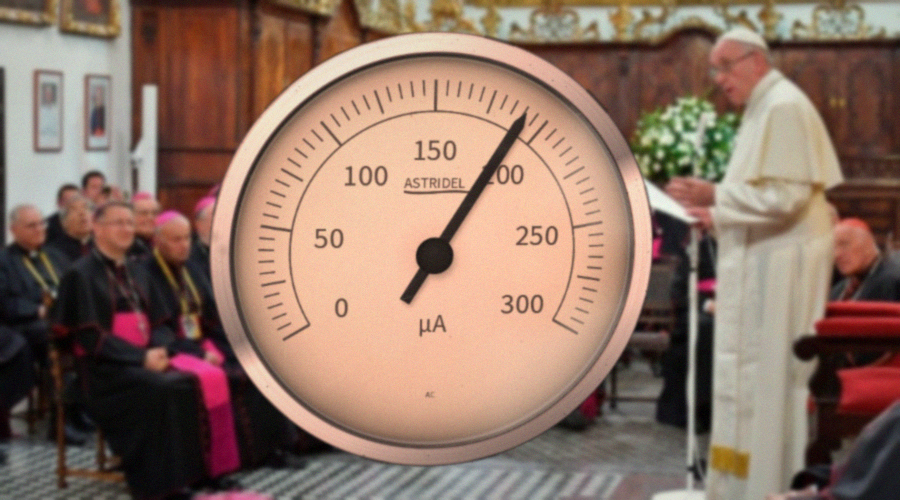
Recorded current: 190 µA
